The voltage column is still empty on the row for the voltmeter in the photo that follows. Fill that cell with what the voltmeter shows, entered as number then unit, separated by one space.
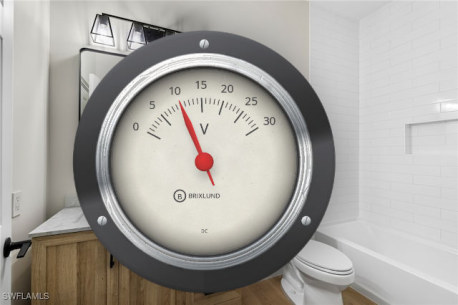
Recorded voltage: 10 V
